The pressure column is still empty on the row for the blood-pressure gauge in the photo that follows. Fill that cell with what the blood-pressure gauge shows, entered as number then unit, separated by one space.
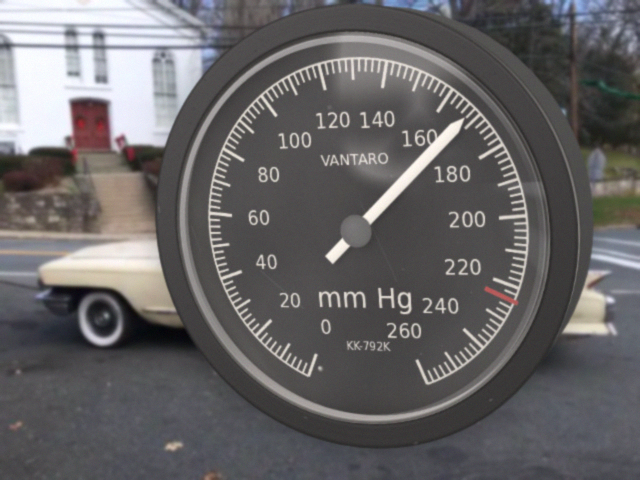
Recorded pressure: 168 mmHg
